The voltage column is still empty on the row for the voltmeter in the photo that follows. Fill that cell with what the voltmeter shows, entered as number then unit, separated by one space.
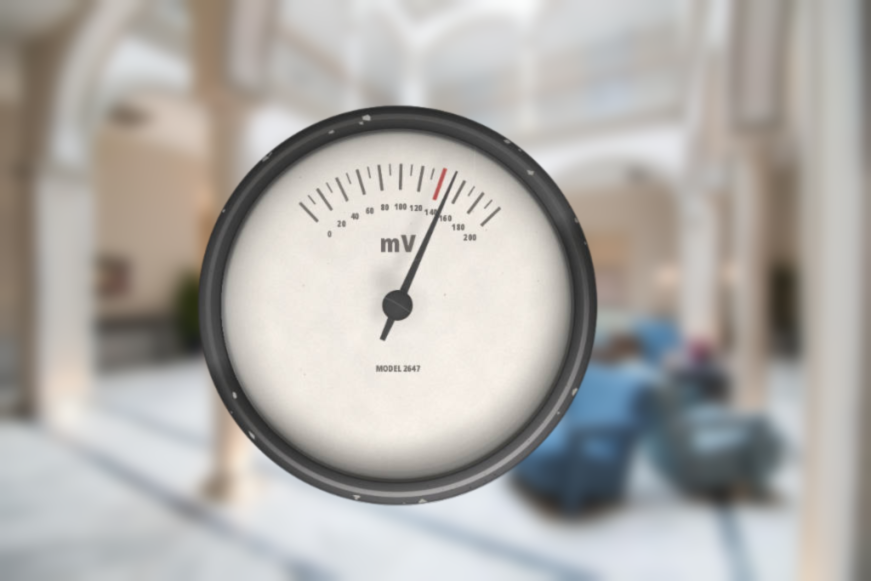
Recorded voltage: 150 mV
